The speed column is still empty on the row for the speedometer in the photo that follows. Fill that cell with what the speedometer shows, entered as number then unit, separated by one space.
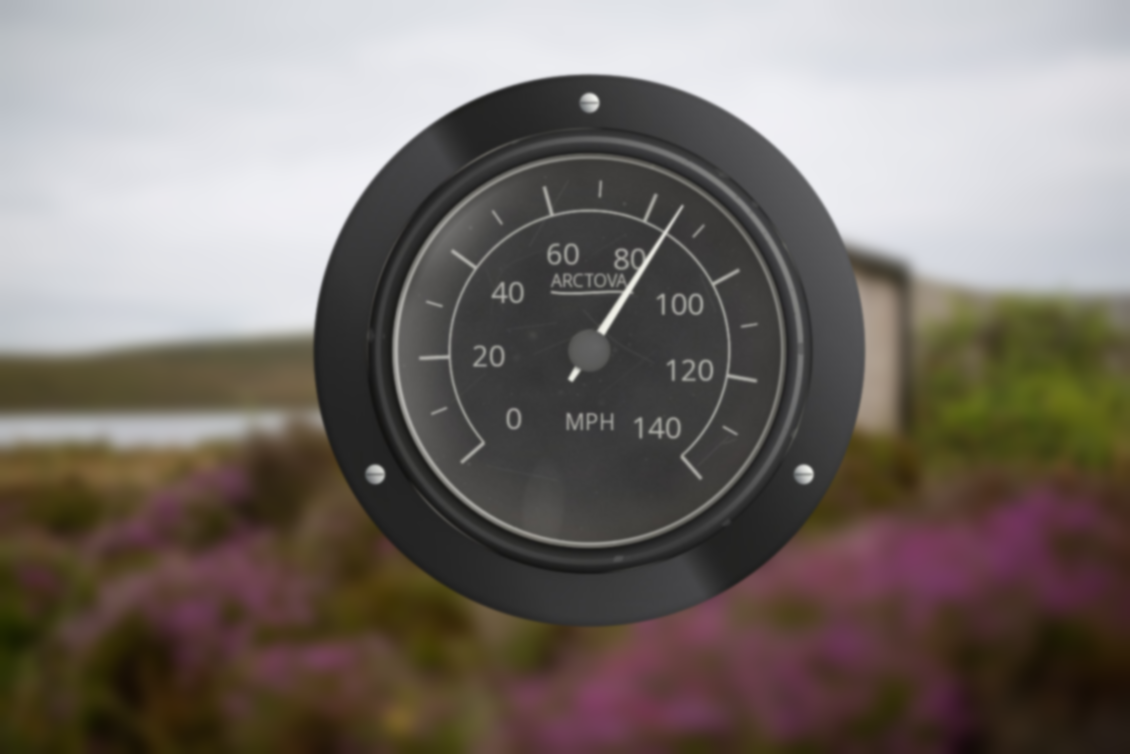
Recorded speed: 85 mph
